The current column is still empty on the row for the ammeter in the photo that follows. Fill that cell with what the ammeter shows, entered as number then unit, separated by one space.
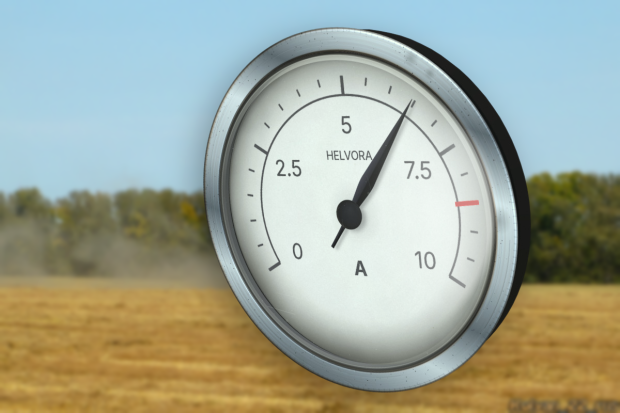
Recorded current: 6.5 A
